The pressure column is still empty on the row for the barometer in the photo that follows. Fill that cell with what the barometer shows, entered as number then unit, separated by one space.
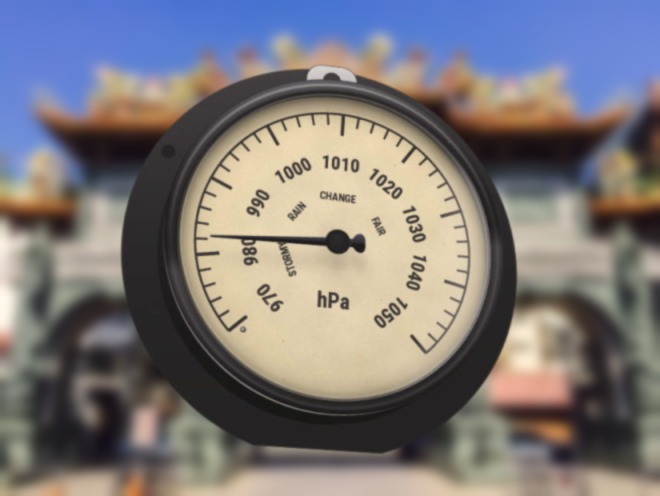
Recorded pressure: 982 hPa
